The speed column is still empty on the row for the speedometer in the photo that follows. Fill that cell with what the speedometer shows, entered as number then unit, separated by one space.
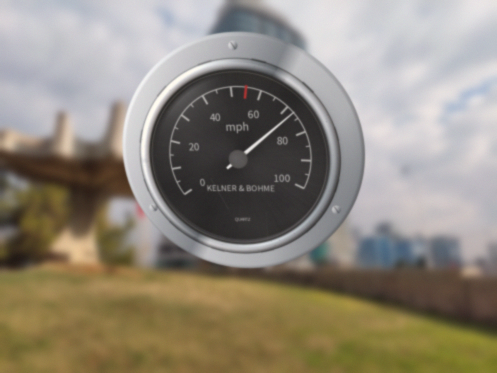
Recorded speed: 72.5 mph
